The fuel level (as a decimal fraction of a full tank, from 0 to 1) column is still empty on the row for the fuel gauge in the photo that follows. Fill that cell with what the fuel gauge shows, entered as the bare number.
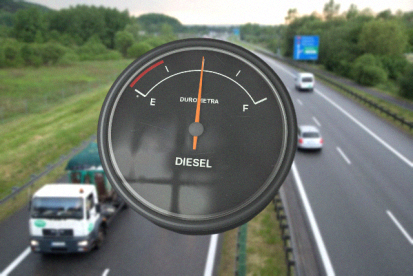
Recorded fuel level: 0.5
